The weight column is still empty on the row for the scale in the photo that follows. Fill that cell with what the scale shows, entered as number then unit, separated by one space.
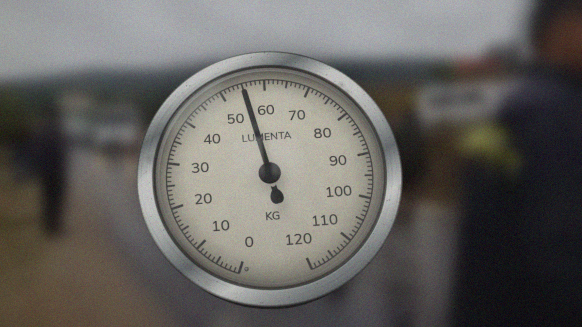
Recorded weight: 55 kg
